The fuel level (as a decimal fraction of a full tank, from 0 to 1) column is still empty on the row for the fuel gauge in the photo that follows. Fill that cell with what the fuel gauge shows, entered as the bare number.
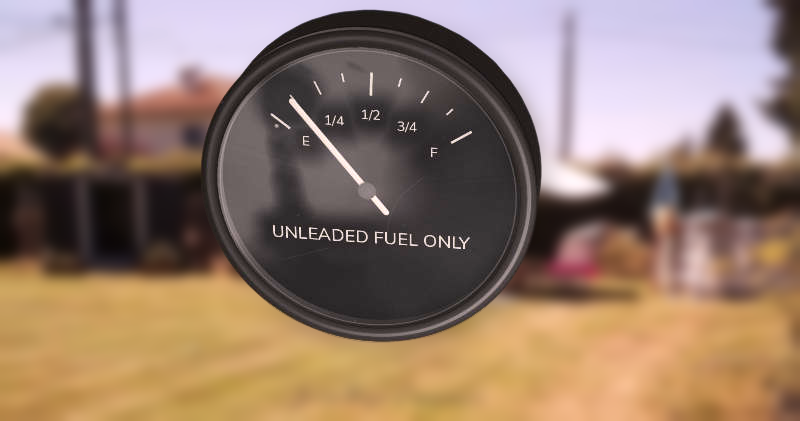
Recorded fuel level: 0.125
